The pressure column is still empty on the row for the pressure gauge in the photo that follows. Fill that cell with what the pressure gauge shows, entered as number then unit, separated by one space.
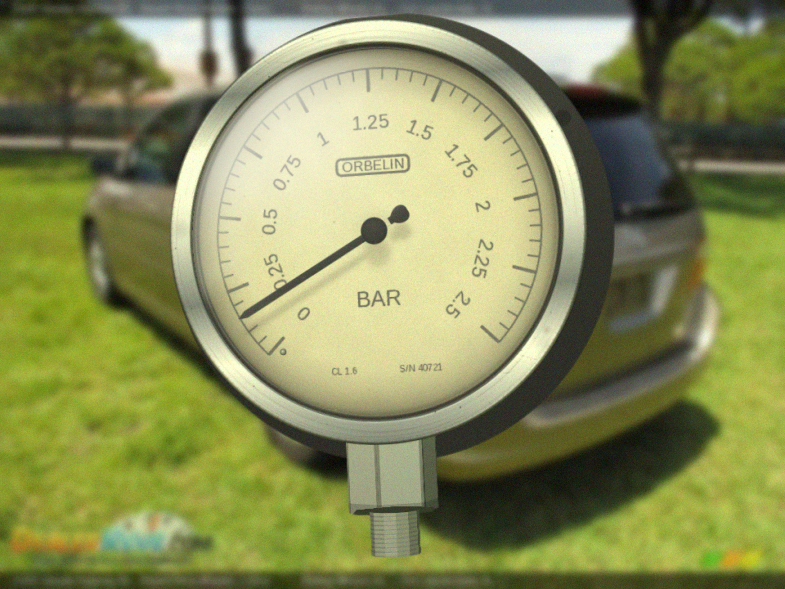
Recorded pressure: 0.15 bar
